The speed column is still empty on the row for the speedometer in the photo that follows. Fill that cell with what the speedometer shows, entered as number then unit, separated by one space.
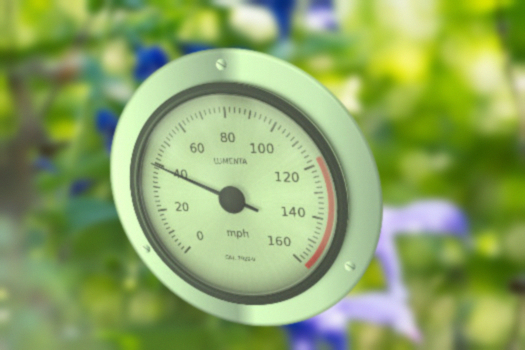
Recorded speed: 40 mph
